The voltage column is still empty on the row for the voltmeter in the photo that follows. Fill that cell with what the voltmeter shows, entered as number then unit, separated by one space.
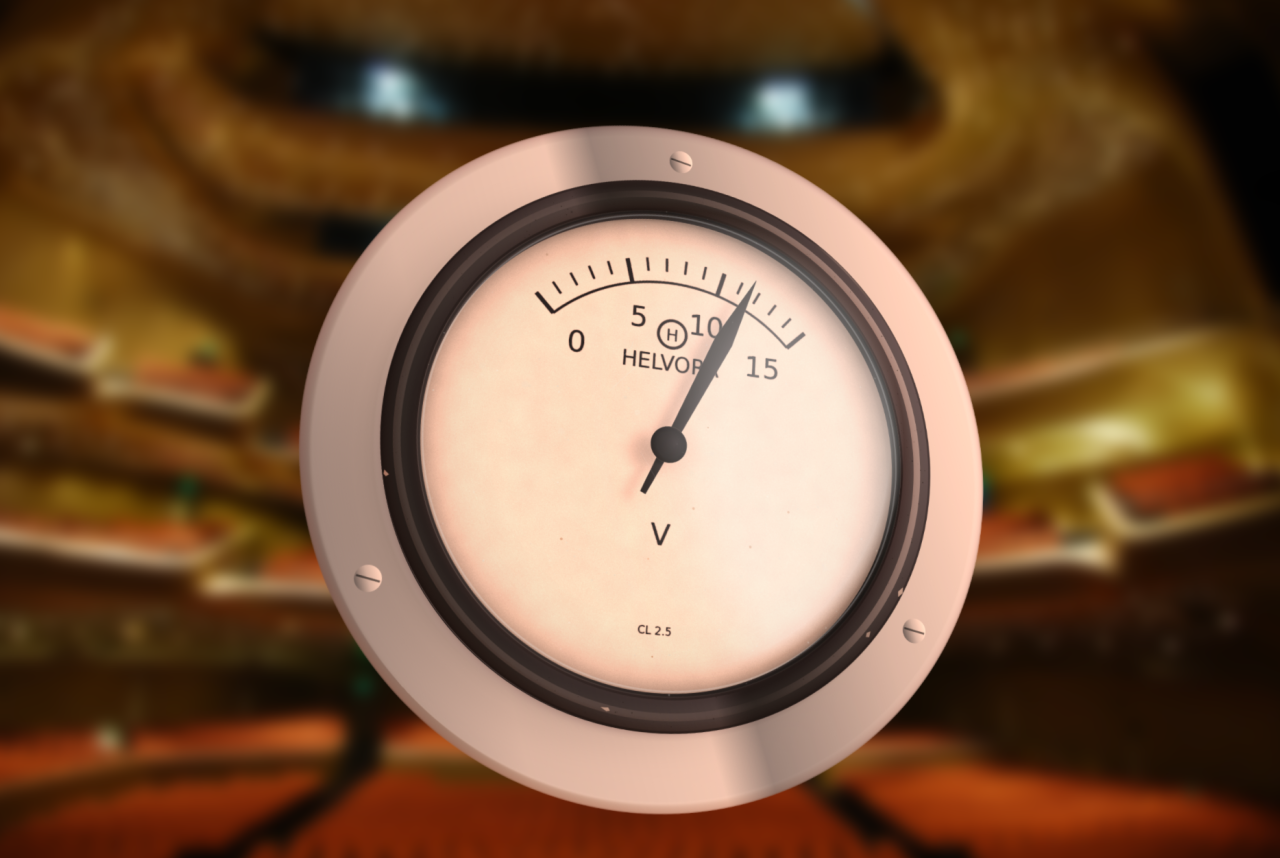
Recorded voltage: 11.5 V
